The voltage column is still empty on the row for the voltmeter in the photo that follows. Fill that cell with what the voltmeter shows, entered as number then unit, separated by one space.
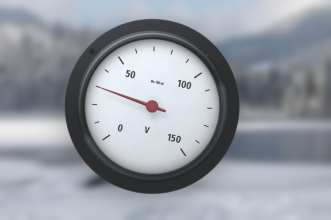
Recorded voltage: 30 V
